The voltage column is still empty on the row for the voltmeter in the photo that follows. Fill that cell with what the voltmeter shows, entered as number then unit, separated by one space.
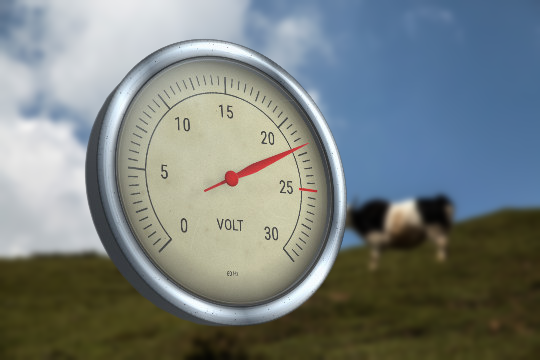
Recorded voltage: 22 V
